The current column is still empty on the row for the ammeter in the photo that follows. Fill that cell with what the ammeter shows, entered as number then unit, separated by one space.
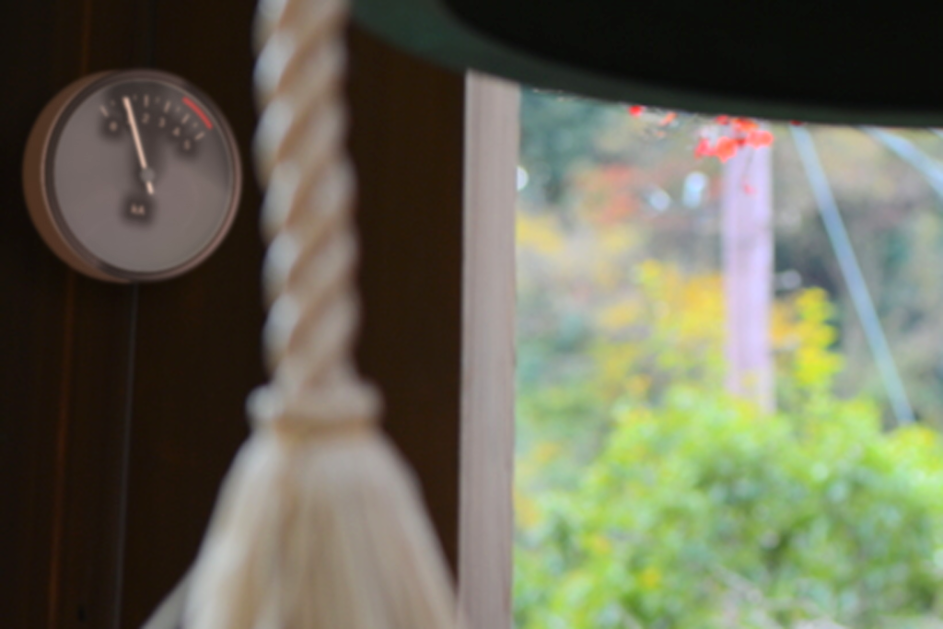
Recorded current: 1 kA
